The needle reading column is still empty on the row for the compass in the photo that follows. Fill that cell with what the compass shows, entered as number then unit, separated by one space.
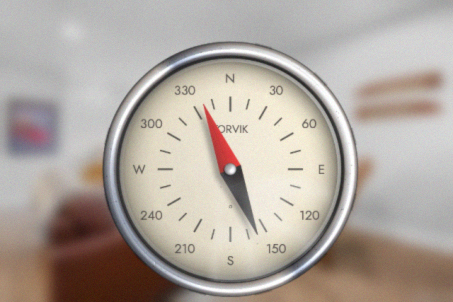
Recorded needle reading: 337.5 °
